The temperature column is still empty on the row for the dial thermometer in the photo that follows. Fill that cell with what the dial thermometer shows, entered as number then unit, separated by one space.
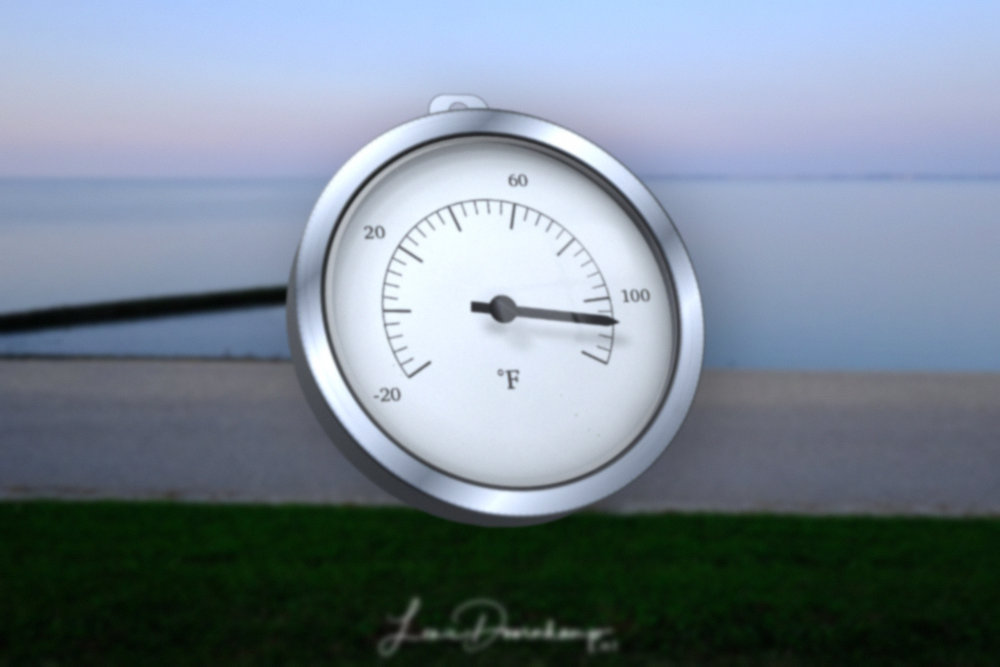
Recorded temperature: 108 °F
